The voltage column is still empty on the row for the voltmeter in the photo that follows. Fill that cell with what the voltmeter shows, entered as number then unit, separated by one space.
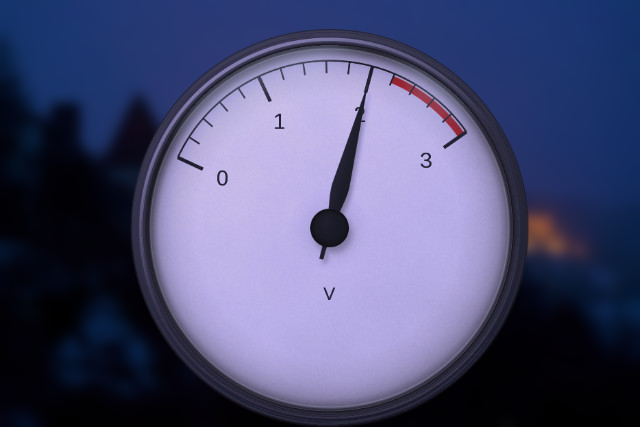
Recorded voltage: 2 V
